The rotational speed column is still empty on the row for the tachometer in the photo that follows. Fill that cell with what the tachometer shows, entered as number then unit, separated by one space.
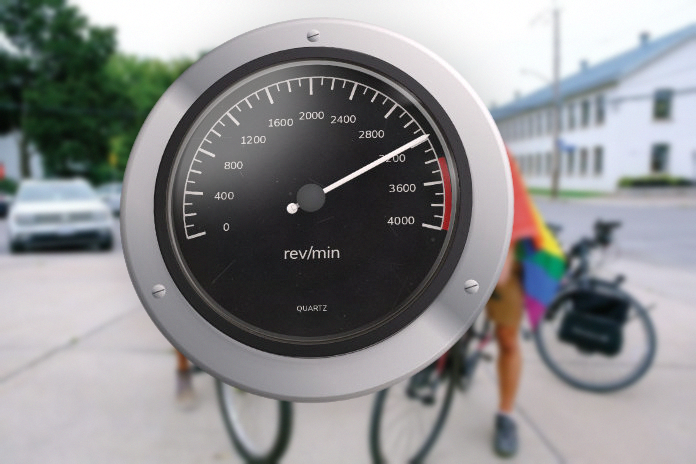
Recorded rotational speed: 3200 rpm
